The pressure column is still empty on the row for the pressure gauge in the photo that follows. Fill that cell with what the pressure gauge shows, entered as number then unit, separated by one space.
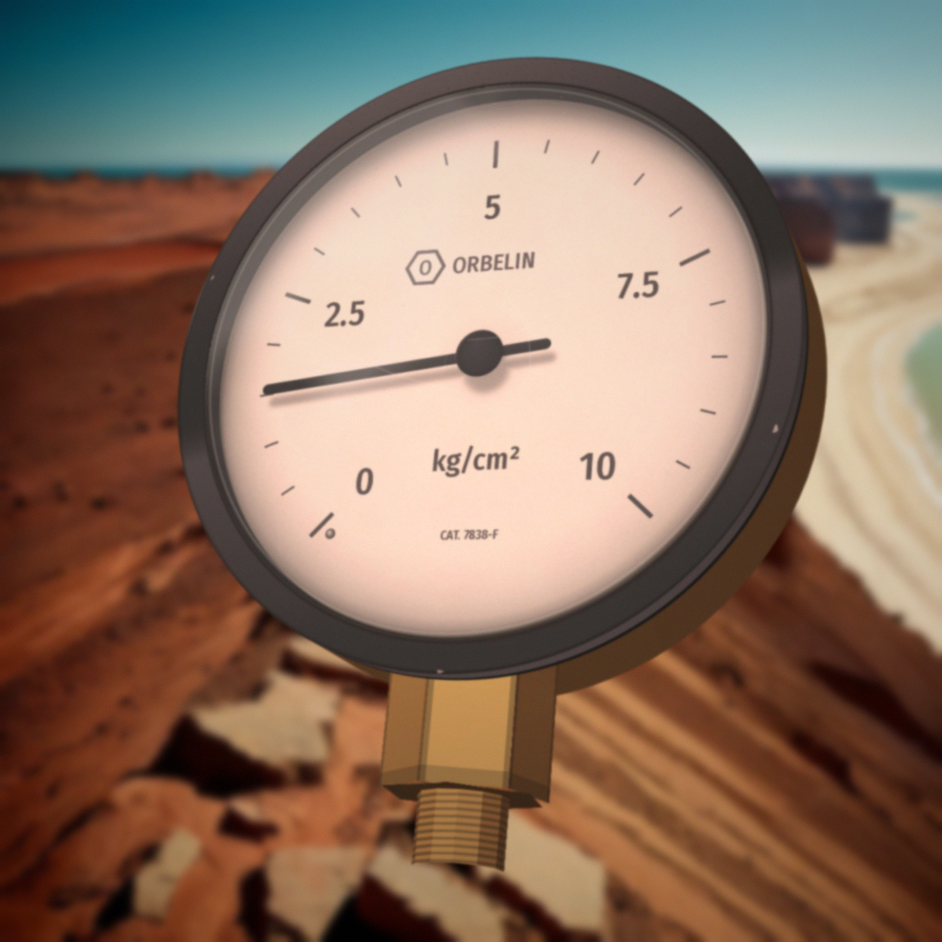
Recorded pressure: 1.5 kg/cm²
